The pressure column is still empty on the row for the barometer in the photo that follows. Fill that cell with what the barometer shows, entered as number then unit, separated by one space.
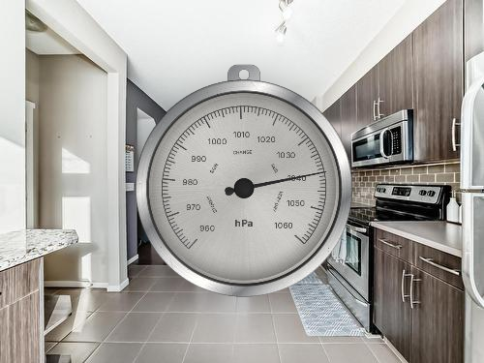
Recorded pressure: 1040 hPa
